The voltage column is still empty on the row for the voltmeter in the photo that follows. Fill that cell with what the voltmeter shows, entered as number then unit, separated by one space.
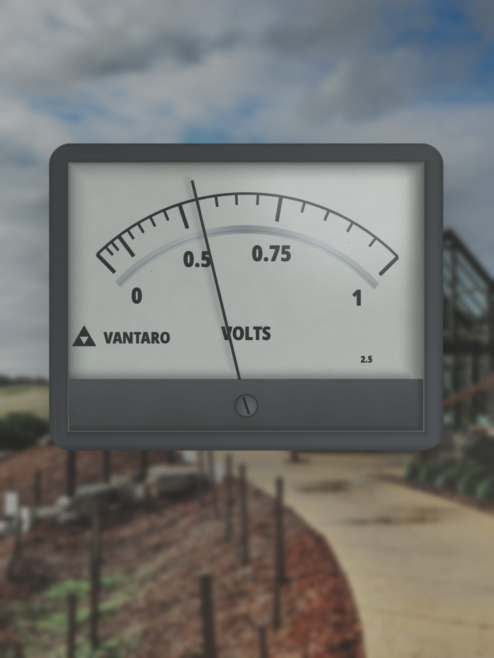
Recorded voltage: 0.55 V
